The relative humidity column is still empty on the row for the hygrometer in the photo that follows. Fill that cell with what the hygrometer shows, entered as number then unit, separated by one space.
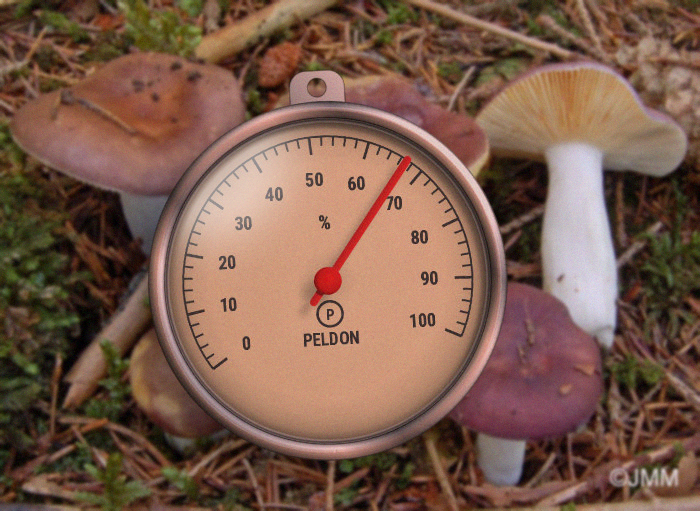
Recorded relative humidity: 67 %
